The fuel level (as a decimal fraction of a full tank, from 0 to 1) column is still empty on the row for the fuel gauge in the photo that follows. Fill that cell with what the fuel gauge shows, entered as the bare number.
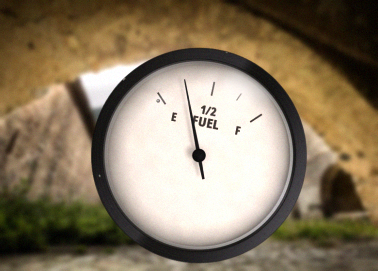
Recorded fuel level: 0.25
